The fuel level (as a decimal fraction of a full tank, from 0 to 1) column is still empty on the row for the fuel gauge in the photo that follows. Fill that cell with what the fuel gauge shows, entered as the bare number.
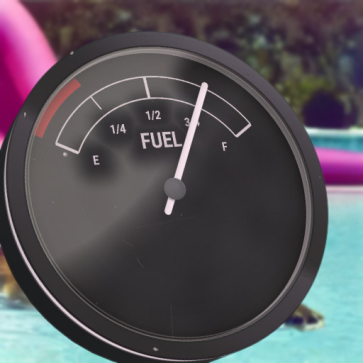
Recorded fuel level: 0.75
